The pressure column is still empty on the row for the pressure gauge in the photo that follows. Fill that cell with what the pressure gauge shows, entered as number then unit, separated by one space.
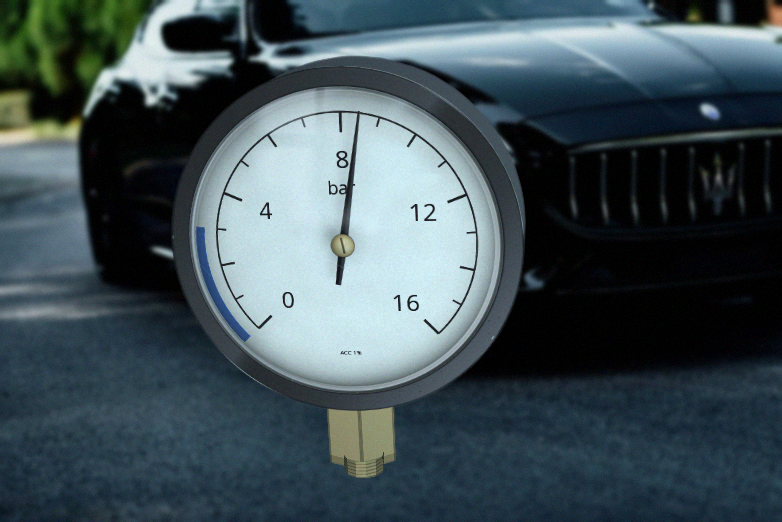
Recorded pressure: 8.5 bar
